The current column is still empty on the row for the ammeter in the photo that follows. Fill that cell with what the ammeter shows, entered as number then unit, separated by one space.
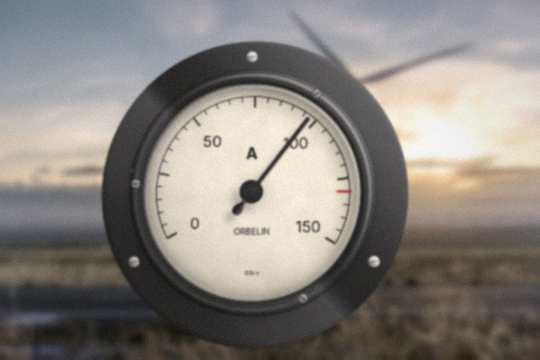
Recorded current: 97.5 A
